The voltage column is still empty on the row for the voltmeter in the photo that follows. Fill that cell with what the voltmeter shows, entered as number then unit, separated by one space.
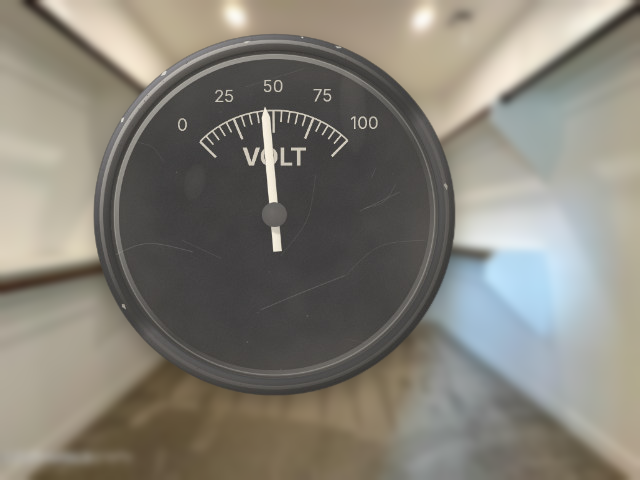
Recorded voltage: 45 V
